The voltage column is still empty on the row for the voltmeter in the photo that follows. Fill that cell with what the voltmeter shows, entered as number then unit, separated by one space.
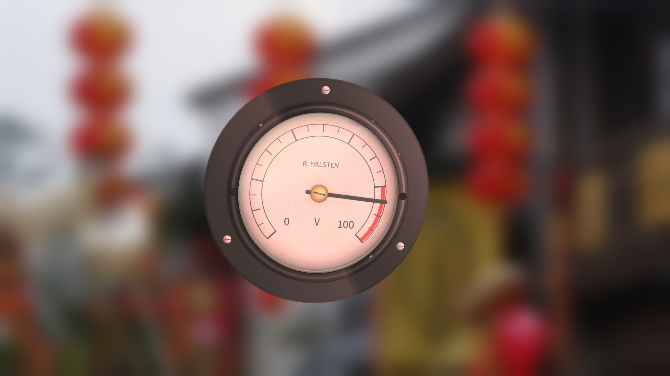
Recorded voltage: 85 V
